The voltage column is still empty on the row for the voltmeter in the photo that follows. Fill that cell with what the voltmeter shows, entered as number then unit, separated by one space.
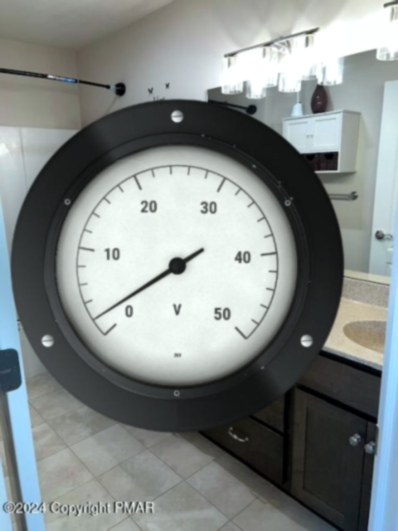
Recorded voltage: 2 V
